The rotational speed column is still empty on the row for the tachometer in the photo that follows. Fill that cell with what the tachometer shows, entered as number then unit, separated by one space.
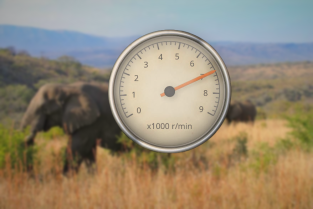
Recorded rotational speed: 7000 rpm
